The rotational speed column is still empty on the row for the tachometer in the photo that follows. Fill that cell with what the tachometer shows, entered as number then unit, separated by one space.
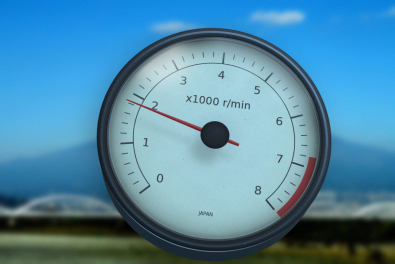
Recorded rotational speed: 1800 rpm
